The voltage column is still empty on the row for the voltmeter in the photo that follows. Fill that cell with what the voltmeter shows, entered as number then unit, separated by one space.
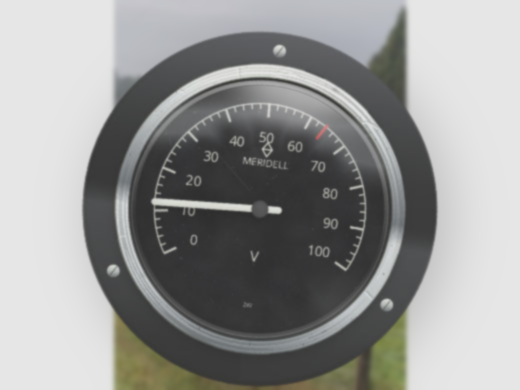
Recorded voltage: 12 V
